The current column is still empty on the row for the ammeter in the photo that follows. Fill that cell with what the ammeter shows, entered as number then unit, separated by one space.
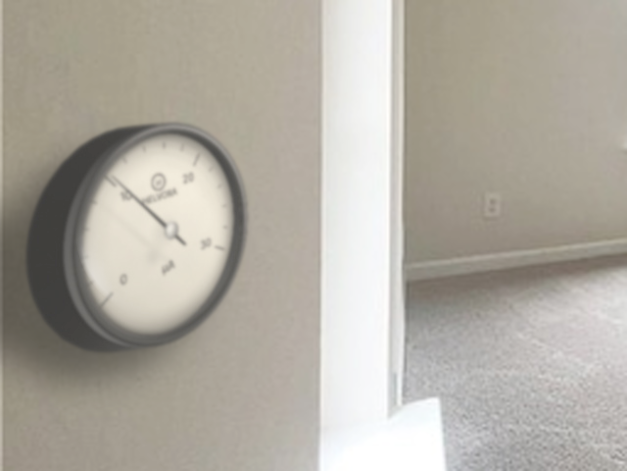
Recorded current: 10 µA
